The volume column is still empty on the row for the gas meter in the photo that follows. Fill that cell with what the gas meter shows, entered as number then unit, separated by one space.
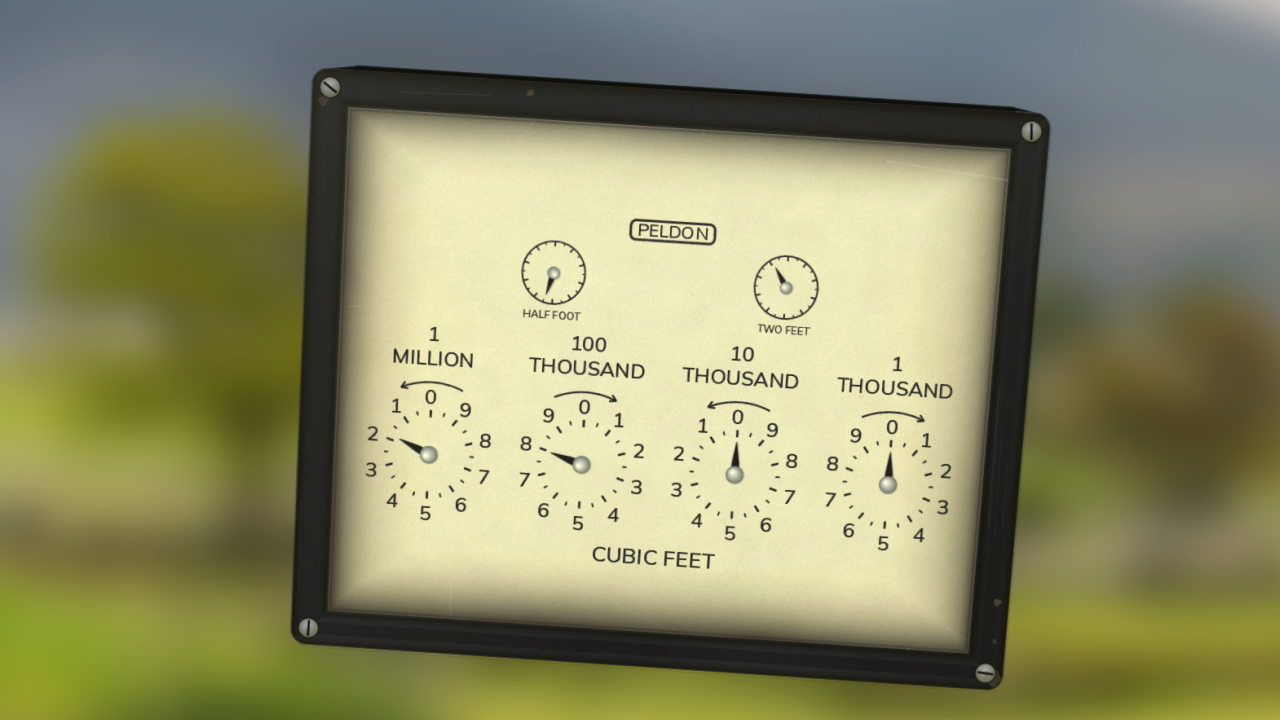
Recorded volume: 180000 ft³
